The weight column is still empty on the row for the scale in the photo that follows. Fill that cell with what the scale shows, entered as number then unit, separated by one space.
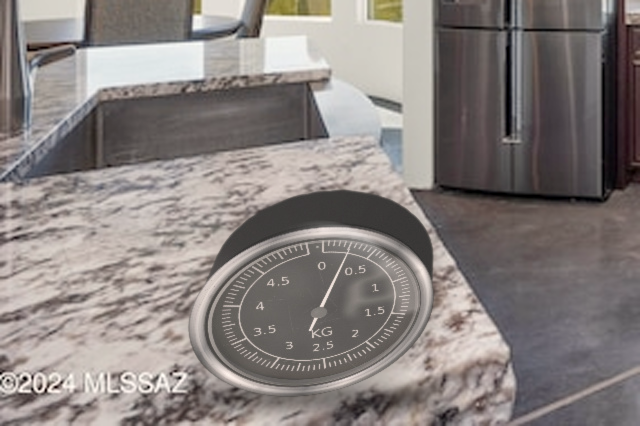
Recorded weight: 0.25 kg
